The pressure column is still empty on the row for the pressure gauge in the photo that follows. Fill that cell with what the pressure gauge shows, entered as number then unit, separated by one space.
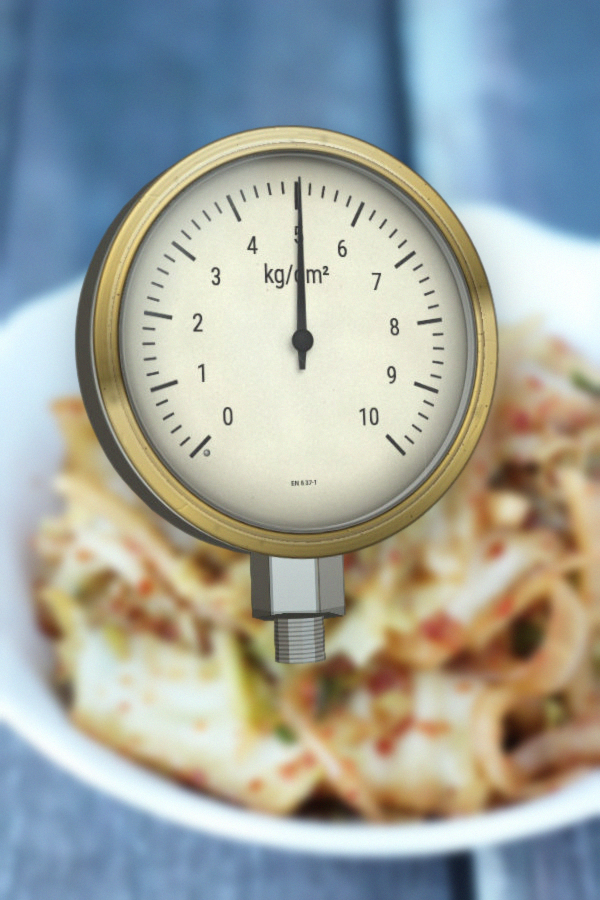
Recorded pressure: 5 kg/cm²
